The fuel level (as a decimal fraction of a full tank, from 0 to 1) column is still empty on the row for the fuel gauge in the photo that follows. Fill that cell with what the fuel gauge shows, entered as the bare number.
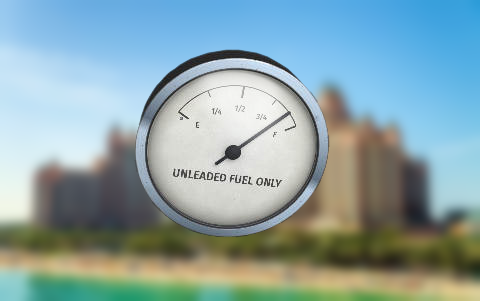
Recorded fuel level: 0.875
